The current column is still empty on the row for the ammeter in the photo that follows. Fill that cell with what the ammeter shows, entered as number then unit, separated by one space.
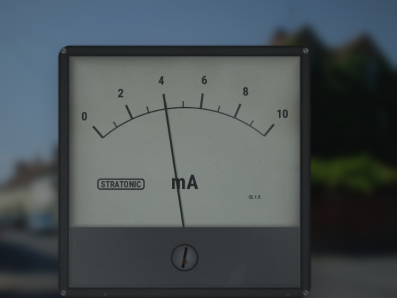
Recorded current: 4 mA
